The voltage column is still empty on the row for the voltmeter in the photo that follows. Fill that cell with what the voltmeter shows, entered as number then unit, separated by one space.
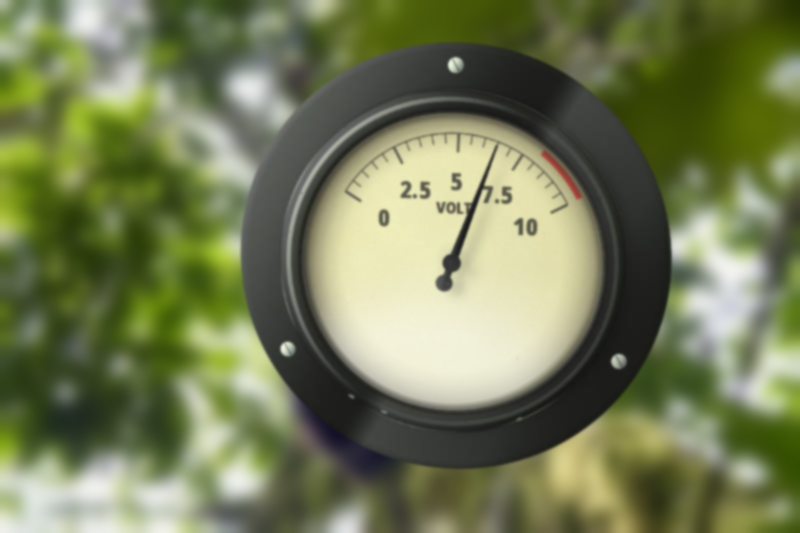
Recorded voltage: 6.5 V
